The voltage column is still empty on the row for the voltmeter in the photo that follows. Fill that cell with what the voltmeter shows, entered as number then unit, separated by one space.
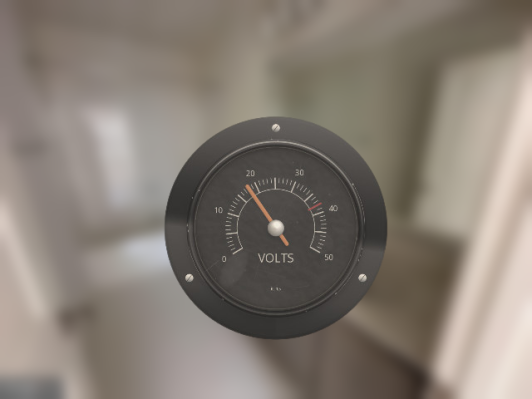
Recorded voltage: 18 V
